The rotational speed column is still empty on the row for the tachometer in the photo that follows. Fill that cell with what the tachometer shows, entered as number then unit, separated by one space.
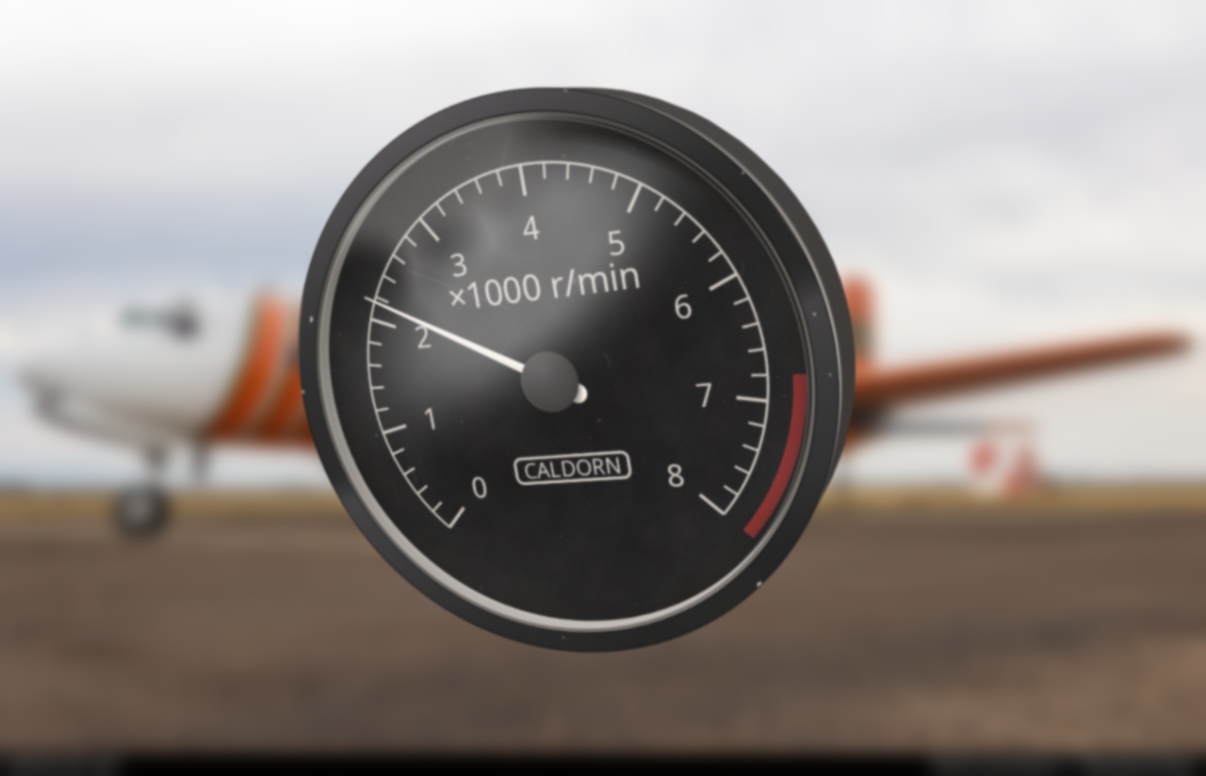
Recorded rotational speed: 2200 rpm
